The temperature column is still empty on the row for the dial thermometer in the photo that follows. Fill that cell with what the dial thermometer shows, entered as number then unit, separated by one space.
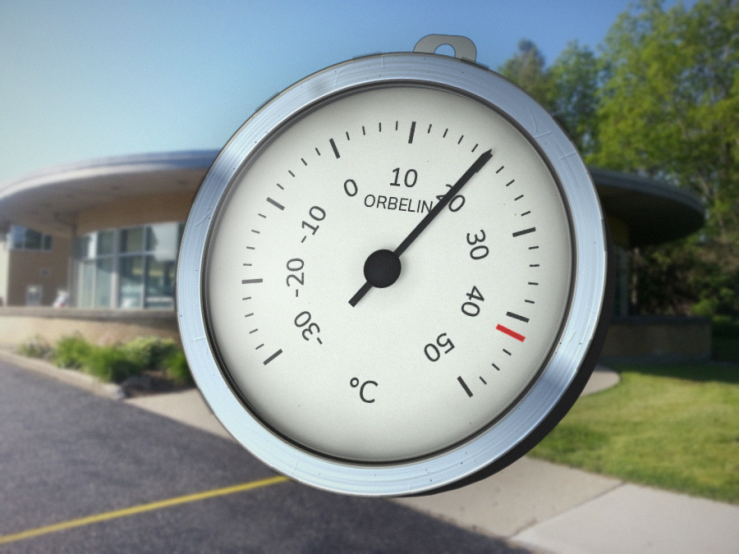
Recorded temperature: 20 °C
